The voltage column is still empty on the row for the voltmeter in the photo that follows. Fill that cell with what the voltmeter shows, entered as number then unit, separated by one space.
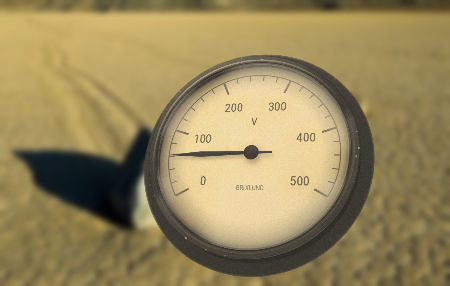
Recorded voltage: 60 V
